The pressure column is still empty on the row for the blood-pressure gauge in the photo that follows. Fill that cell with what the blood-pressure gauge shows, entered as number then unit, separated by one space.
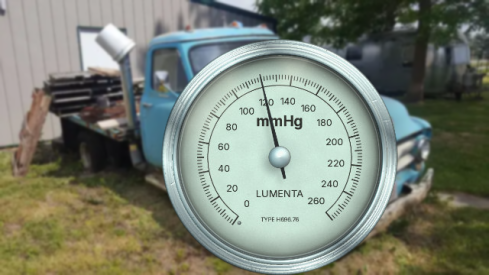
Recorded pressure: 120 mmHg
